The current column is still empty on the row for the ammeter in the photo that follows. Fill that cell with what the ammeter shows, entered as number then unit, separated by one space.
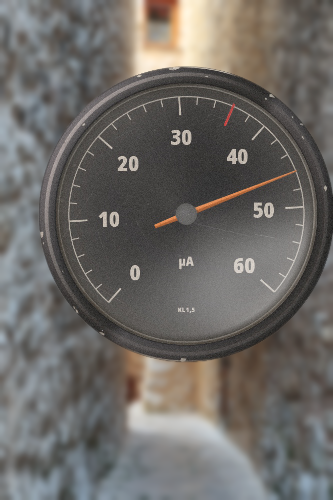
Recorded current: 46 µA
